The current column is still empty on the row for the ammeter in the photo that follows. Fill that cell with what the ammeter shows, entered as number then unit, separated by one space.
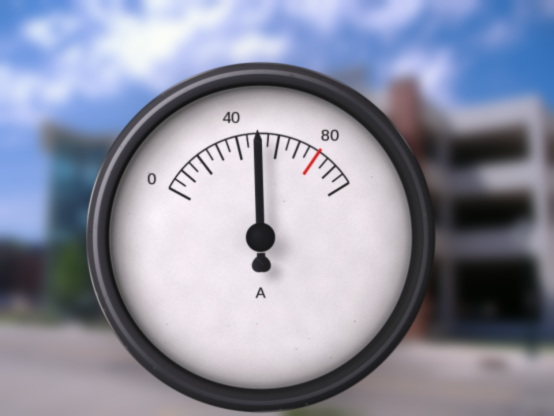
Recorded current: 50 A
